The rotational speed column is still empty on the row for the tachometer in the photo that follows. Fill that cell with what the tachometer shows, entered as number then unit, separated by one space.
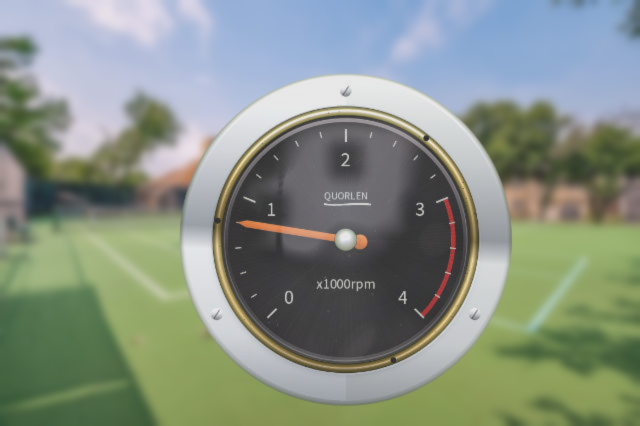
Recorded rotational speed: 800 rpm
